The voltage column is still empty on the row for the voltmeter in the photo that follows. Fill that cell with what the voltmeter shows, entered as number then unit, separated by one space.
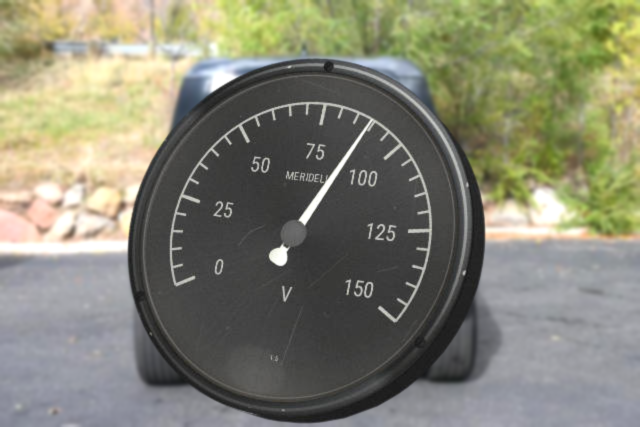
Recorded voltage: 90 V
